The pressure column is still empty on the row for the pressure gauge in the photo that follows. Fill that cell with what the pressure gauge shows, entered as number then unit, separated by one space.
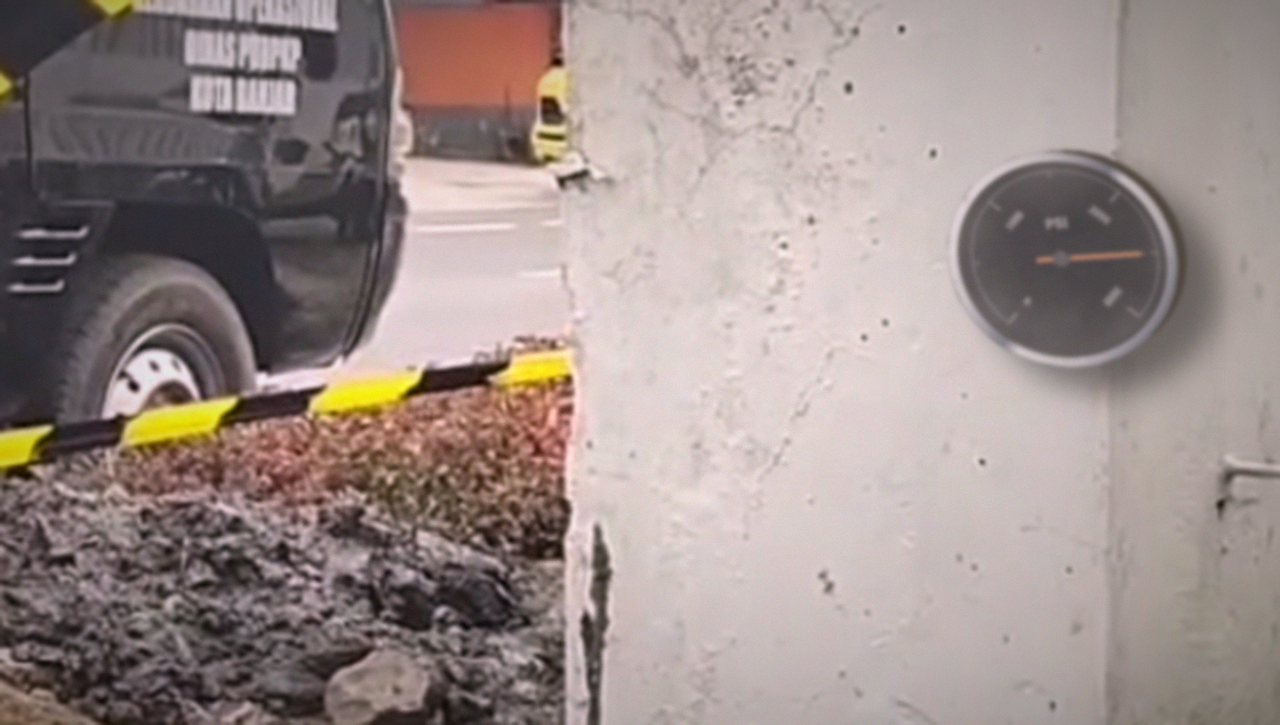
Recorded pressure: 2500 psi
